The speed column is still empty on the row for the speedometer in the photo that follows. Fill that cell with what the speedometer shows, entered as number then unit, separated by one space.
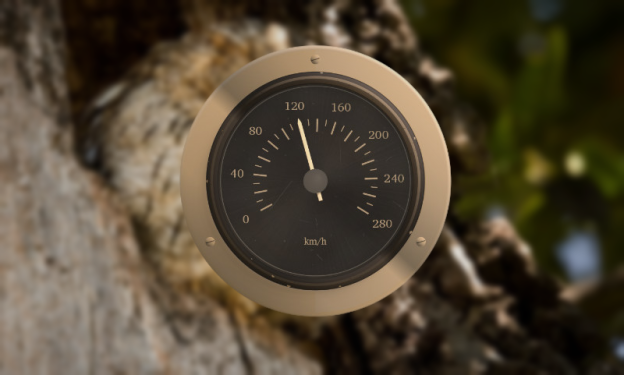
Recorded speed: 120 km/h
